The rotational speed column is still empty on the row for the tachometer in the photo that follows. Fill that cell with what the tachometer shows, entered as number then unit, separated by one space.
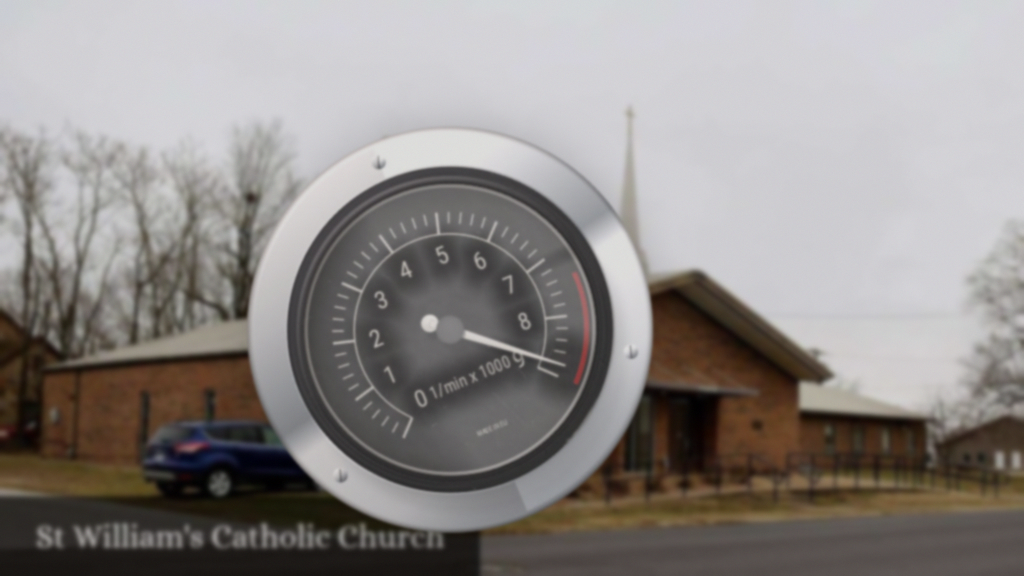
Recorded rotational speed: 8800 rpm
